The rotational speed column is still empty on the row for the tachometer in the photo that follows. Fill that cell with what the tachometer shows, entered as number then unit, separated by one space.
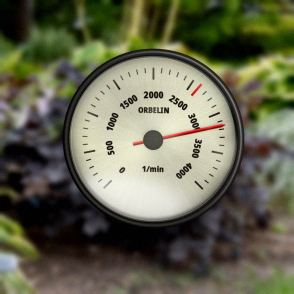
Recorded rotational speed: 3150 rpm
